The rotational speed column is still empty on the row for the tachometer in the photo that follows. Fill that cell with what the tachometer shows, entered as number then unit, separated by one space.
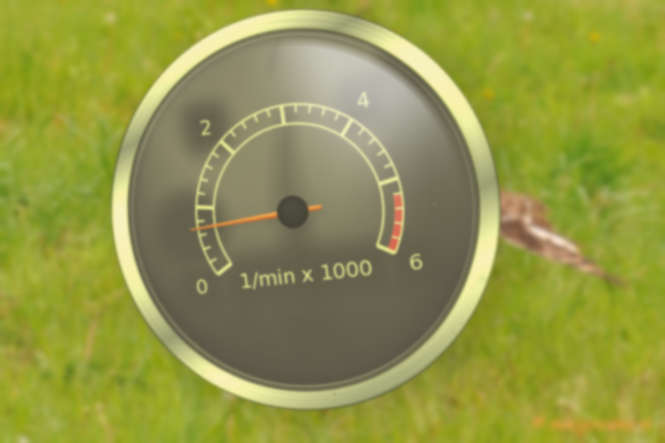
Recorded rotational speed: 700 rpm
